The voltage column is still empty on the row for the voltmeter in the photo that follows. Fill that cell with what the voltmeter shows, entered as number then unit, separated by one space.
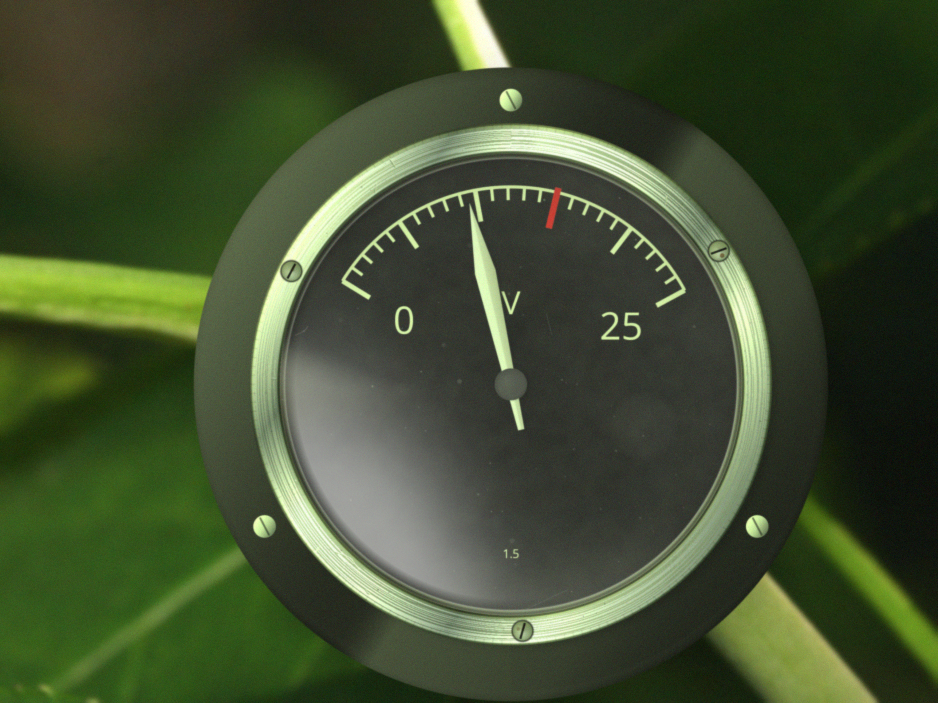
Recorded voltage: 9.5 V
